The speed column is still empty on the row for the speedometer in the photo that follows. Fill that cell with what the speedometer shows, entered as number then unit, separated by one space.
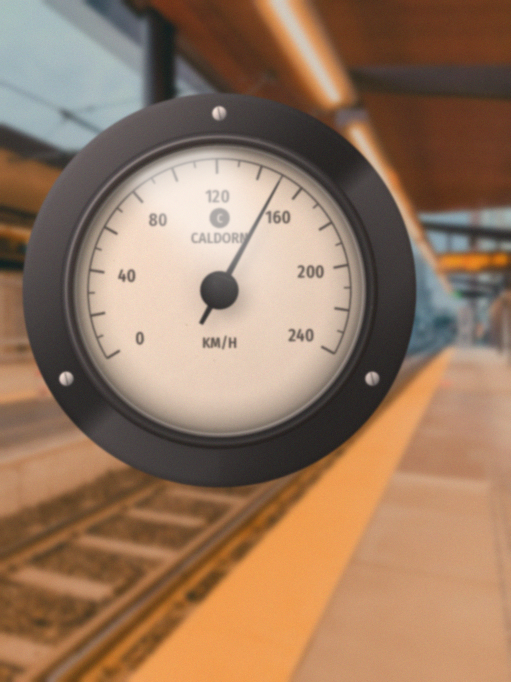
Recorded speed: 150 km/h
